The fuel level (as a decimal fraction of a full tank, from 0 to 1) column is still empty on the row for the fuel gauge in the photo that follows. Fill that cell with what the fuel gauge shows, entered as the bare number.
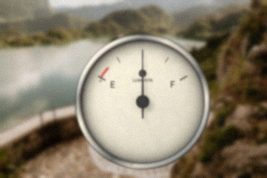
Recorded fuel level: 0.5
